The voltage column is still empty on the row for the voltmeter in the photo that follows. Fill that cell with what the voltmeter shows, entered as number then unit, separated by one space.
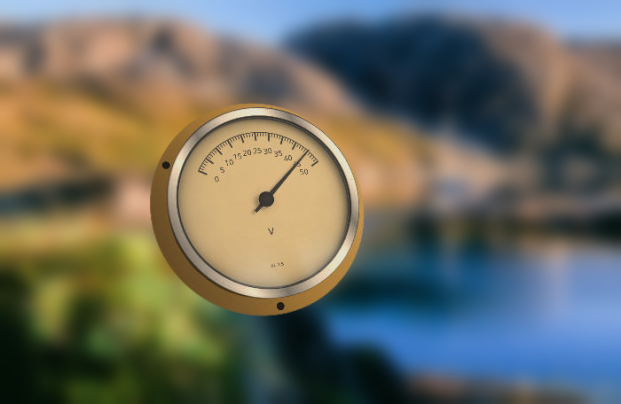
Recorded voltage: 45 V
